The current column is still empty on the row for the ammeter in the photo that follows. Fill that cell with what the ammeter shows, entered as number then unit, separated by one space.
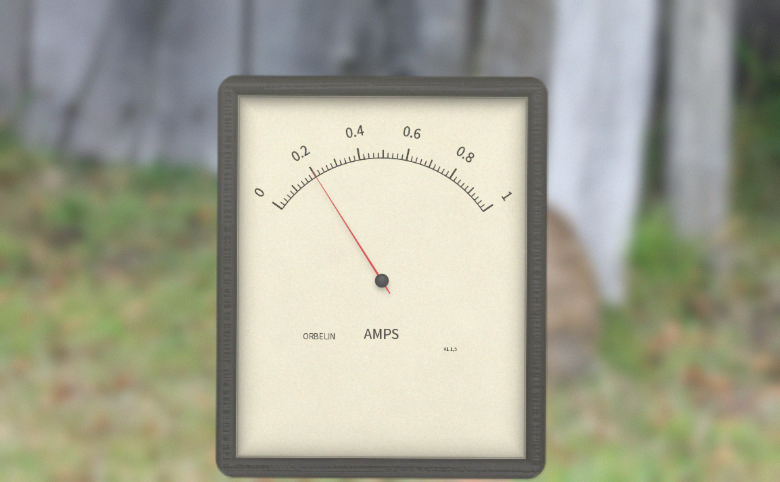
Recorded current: 0.2 A
